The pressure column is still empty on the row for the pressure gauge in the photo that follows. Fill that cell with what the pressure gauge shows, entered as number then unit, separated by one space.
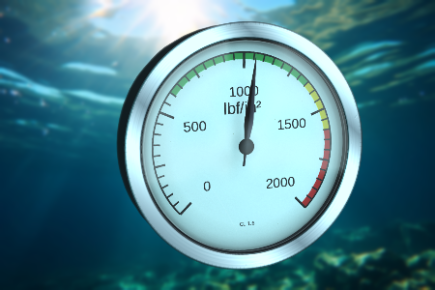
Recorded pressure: 1050 psi
